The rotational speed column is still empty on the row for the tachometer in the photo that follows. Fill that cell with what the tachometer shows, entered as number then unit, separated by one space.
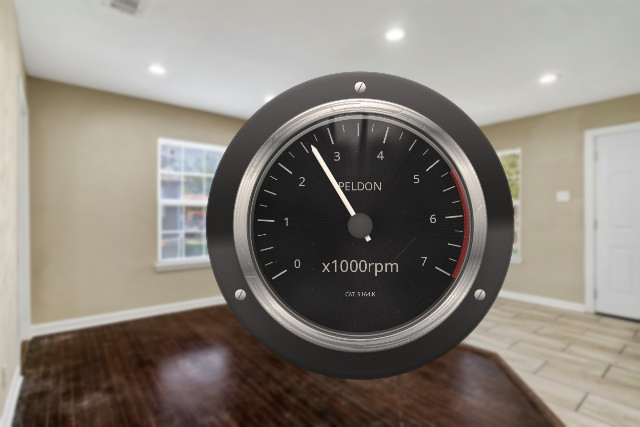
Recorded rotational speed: 2625 rpm
